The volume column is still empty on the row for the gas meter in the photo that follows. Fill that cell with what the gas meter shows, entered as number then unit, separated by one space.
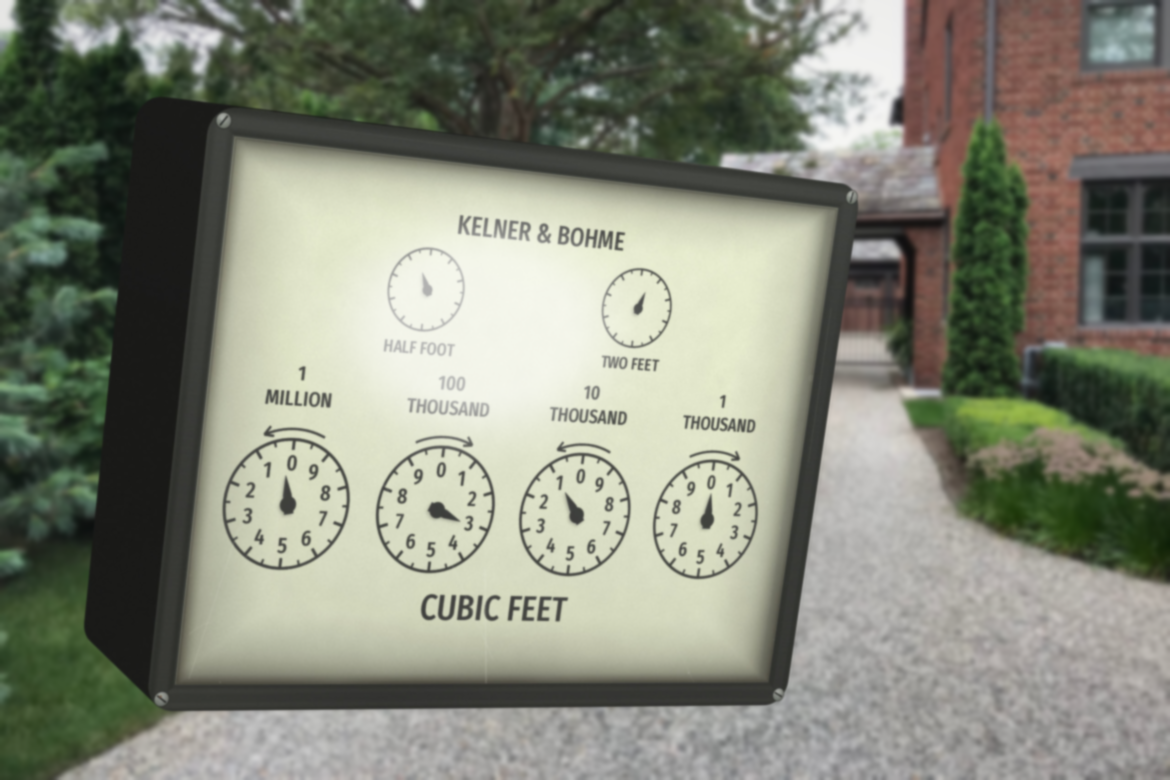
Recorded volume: 31000 ft³
